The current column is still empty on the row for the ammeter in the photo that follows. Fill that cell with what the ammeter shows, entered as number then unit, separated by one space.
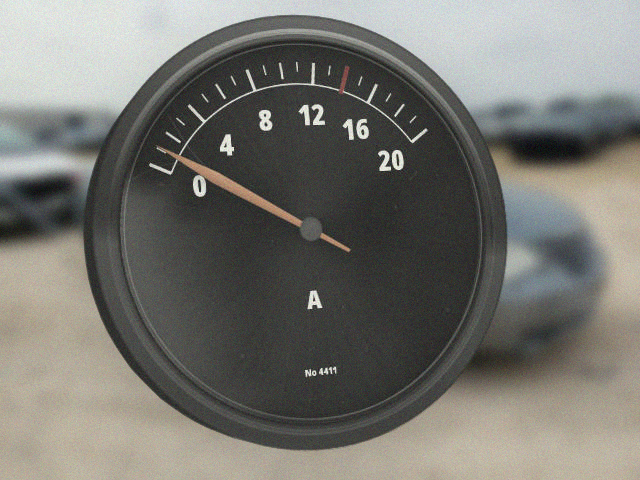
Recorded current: 1 A
